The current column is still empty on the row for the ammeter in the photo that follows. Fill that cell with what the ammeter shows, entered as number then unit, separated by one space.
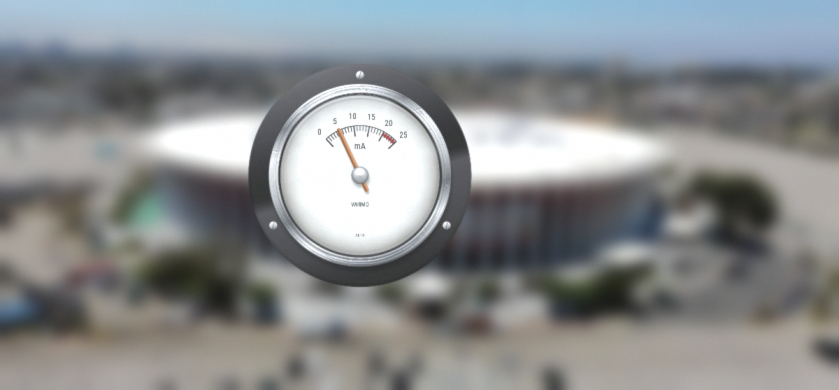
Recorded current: 5 mA
